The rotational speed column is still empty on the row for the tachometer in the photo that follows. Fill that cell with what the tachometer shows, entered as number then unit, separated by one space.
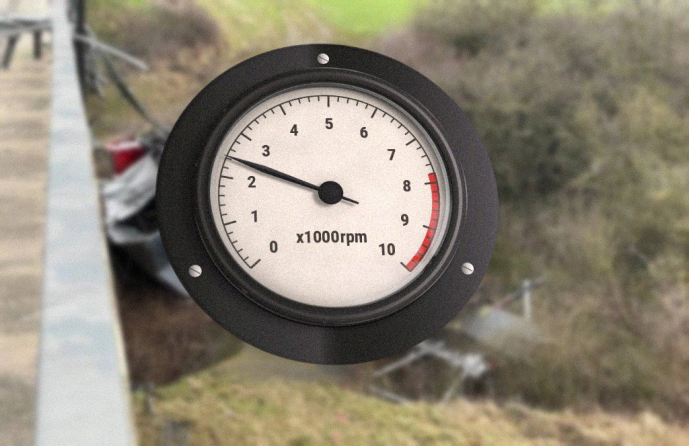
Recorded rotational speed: 2400 rpm
